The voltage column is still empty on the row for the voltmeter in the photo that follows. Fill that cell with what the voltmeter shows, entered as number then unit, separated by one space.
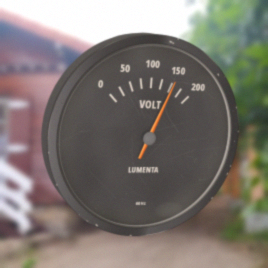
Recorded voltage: 150 V
